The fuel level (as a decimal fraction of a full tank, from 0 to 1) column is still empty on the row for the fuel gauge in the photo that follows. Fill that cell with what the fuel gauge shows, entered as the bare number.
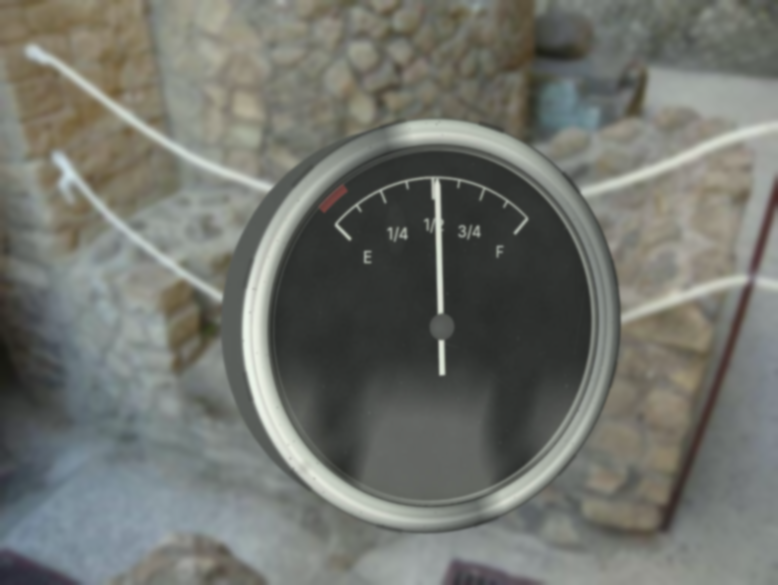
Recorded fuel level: 0.5
